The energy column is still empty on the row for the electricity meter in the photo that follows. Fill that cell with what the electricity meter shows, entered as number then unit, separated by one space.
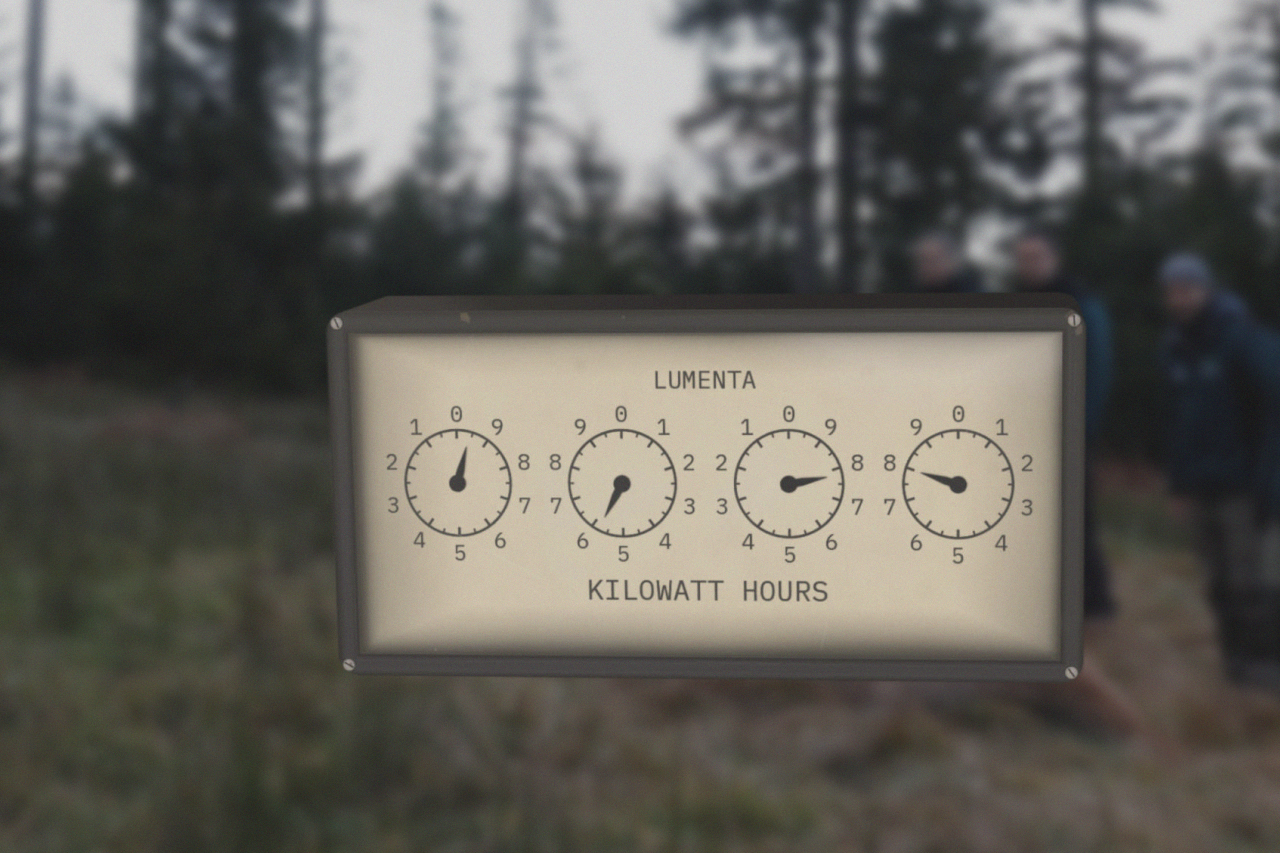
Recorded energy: 9578 kWh
